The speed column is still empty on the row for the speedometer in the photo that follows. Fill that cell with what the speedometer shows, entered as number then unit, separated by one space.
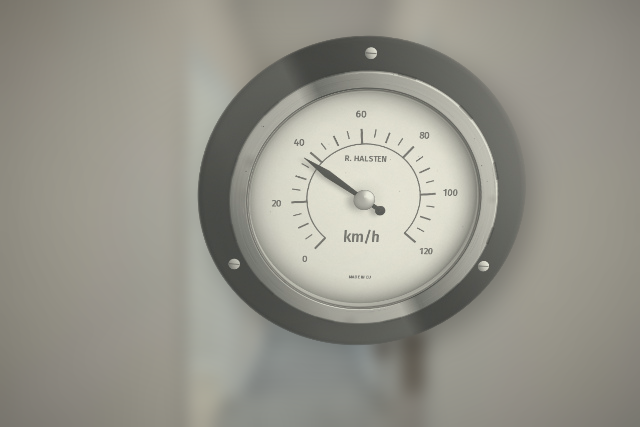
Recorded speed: 37.5 km/h
